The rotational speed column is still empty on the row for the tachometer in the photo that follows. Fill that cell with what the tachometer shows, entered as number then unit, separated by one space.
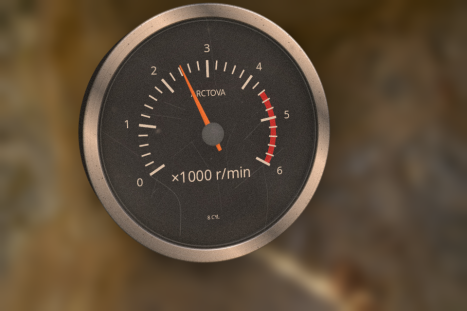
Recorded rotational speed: 2400 rpm
